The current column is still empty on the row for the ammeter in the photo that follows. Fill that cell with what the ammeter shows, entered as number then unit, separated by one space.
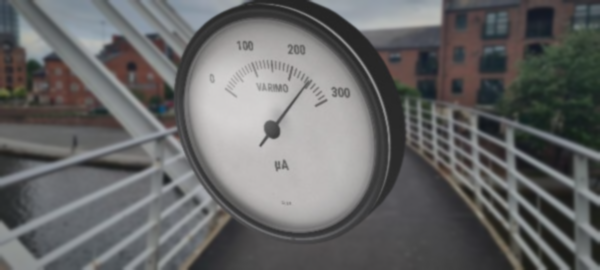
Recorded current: 250 µA
